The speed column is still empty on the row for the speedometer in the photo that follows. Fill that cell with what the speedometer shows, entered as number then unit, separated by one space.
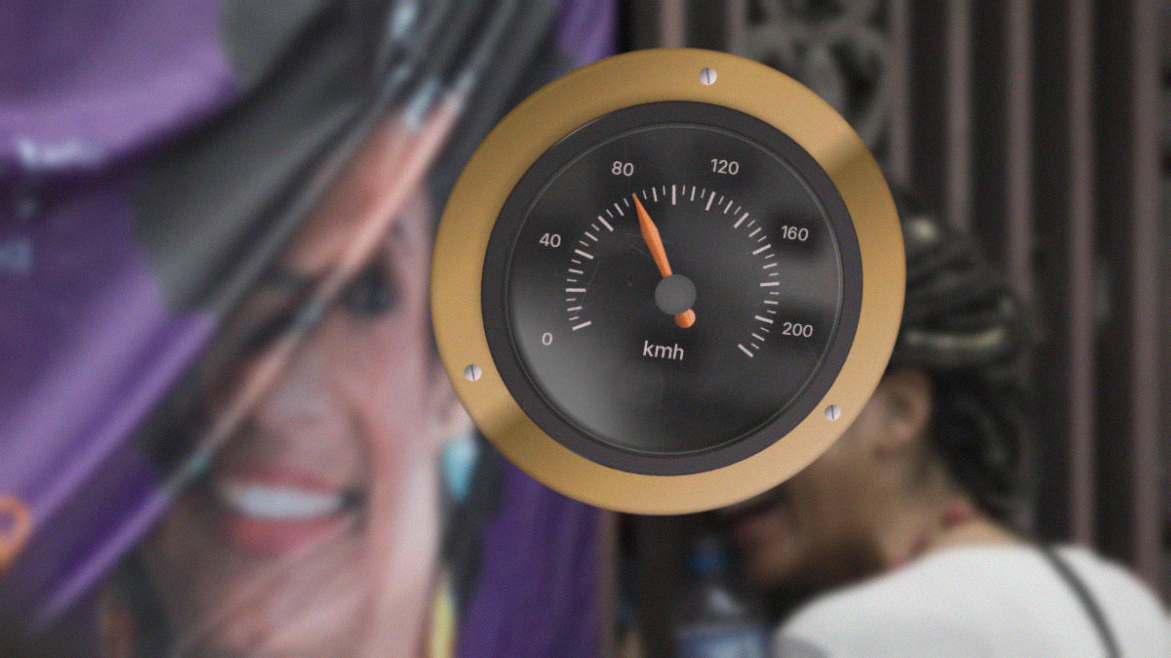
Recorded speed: 80 km/h
